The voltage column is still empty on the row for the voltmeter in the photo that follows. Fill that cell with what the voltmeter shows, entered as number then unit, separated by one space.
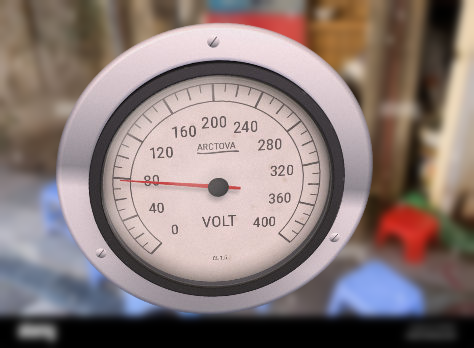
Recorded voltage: 80 V
